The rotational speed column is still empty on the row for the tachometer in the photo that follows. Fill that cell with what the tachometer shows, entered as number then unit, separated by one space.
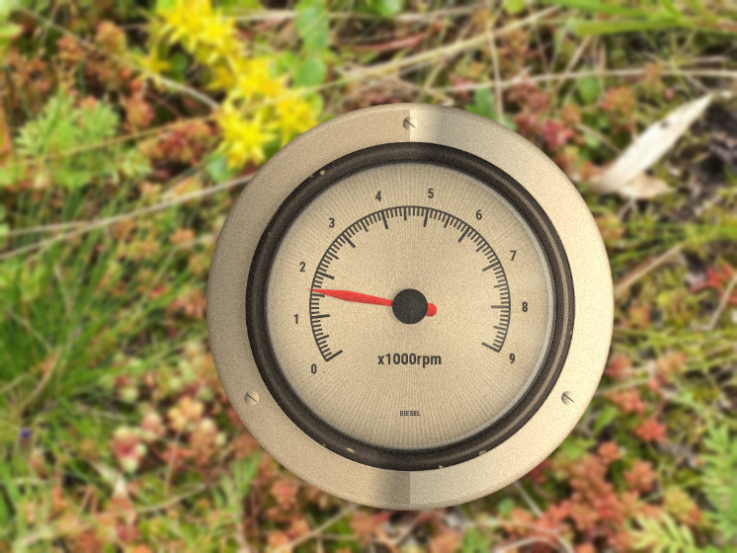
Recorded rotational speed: 1600 rpm
